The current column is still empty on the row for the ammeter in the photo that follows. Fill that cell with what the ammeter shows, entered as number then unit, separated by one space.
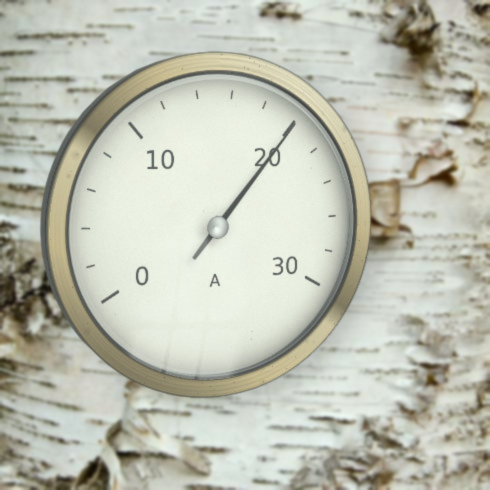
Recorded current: 20 A
